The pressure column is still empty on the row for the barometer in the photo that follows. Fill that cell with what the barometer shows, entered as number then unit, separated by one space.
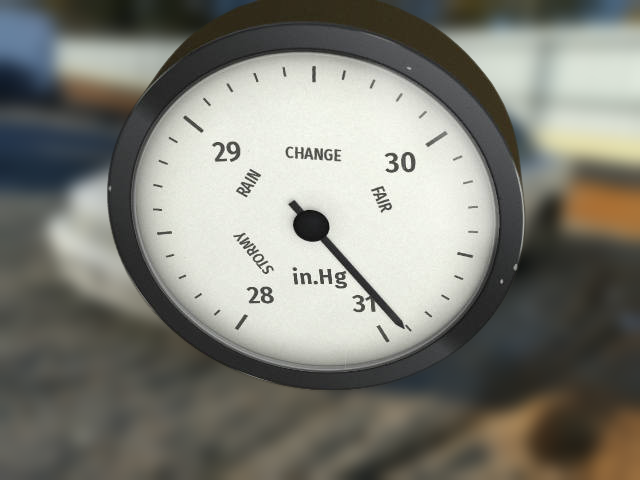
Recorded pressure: 30.9 inHg
